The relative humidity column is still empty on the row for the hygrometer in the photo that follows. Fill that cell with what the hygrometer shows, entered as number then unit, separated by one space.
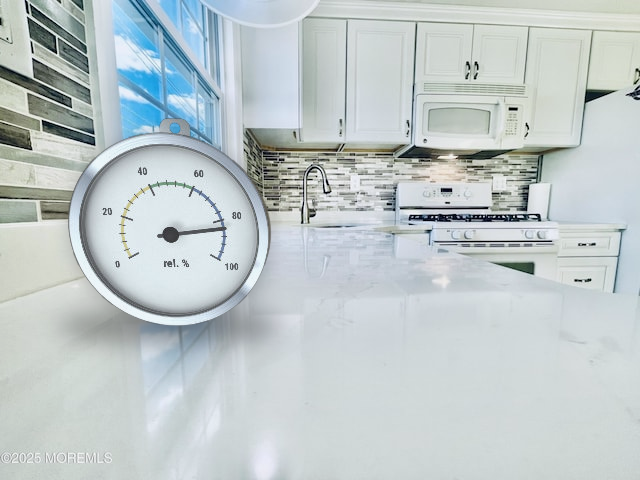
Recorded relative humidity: 84 %
